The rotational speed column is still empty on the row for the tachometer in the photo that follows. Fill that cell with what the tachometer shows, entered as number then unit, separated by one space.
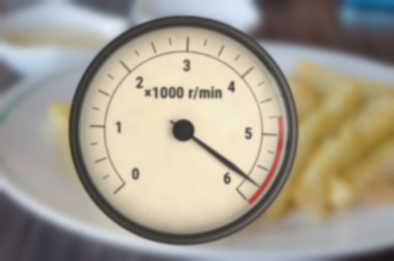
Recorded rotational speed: 5750 rpm
